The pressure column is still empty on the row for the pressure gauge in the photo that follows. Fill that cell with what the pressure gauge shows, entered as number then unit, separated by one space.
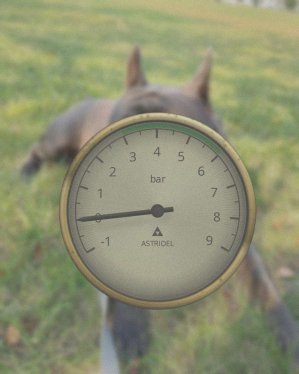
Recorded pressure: 0 bar
